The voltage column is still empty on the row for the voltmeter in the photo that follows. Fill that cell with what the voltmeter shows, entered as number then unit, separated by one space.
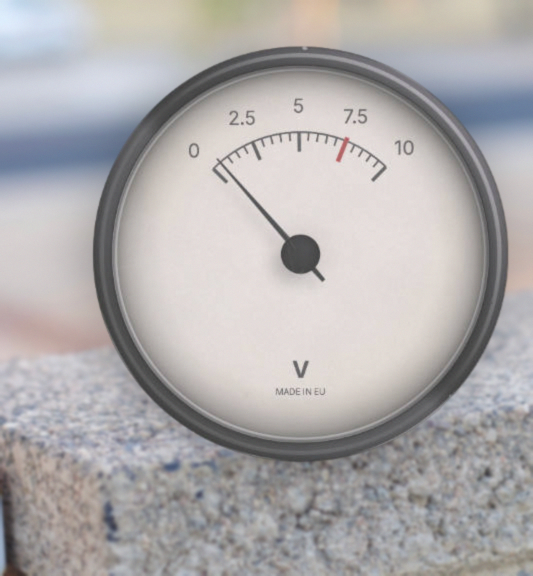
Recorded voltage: 0.5 V
